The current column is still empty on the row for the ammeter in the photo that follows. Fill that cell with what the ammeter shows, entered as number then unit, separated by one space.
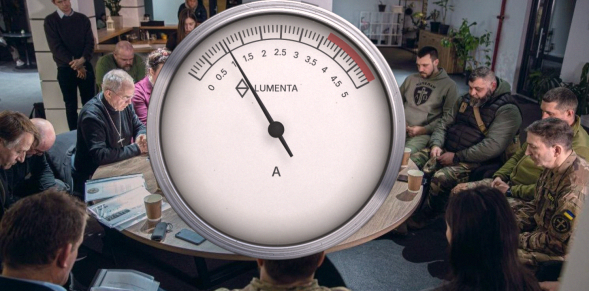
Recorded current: 1.1 A
